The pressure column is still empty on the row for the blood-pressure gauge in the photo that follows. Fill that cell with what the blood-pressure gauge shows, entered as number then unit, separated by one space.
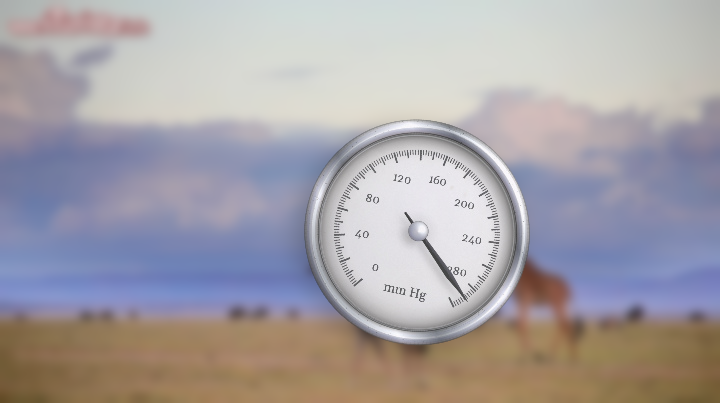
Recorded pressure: 290 mmHg
